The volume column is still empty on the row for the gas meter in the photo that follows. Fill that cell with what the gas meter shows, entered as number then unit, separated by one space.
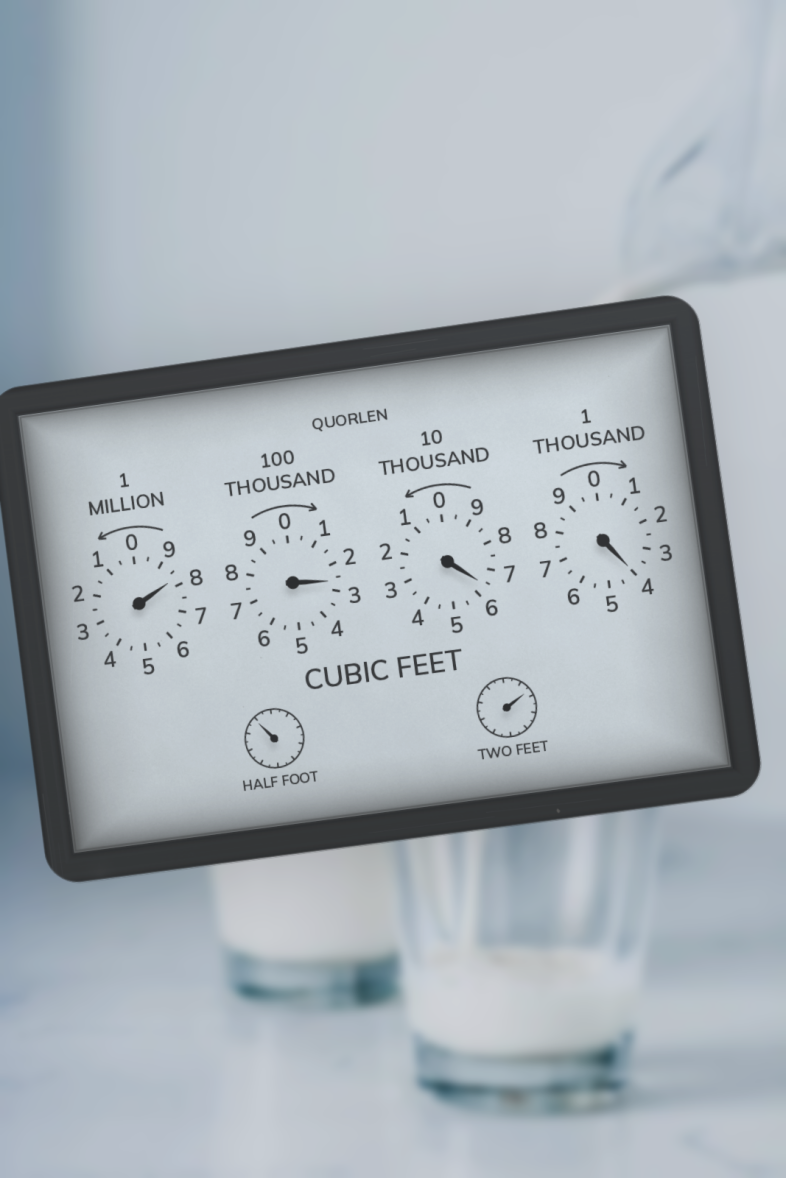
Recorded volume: 826400 ft³
